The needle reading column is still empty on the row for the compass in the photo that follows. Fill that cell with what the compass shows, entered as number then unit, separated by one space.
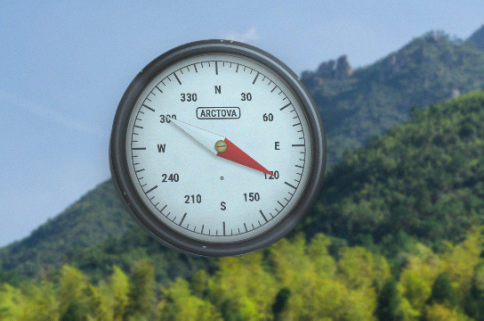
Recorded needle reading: 120 °
